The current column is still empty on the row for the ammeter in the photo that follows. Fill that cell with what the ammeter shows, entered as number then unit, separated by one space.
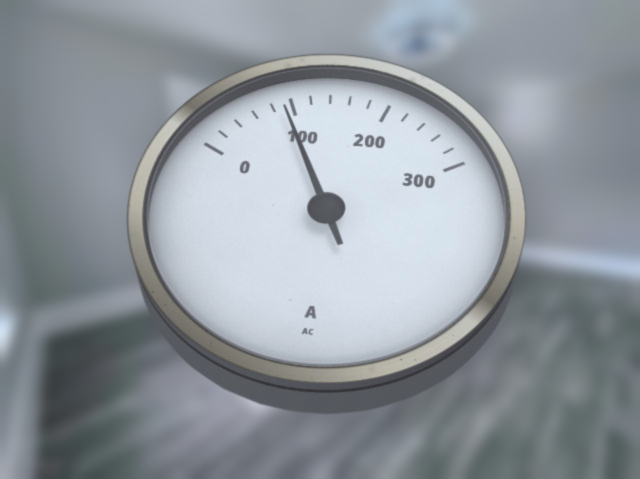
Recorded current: 90 A
